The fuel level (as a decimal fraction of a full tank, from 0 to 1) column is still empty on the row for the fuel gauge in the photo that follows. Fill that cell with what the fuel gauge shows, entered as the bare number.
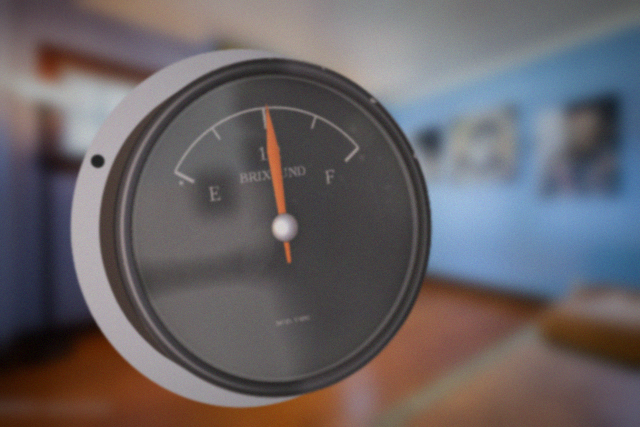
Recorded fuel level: 0.5
